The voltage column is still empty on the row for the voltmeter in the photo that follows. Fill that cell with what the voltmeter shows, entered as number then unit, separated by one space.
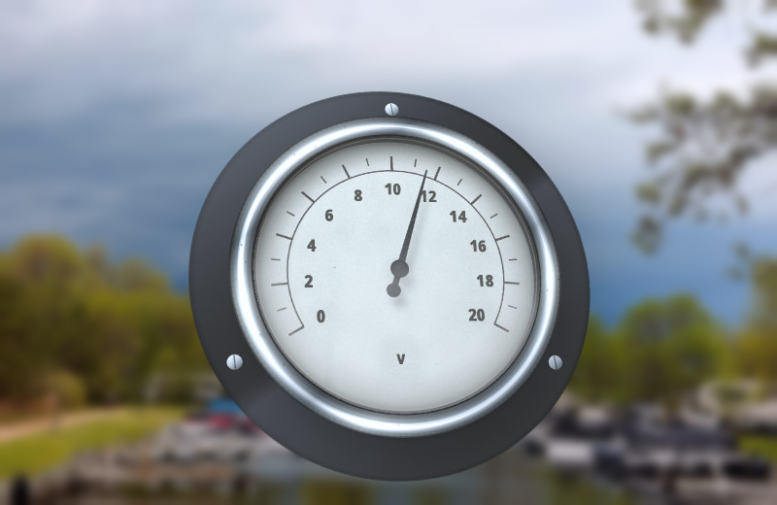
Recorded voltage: 11.5 V
